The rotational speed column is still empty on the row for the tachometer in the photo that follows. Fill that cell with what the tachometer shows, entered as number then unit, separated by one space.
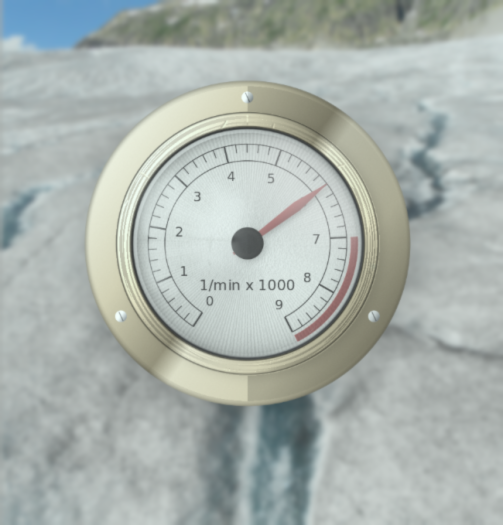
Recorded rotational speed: 6000 rpm
